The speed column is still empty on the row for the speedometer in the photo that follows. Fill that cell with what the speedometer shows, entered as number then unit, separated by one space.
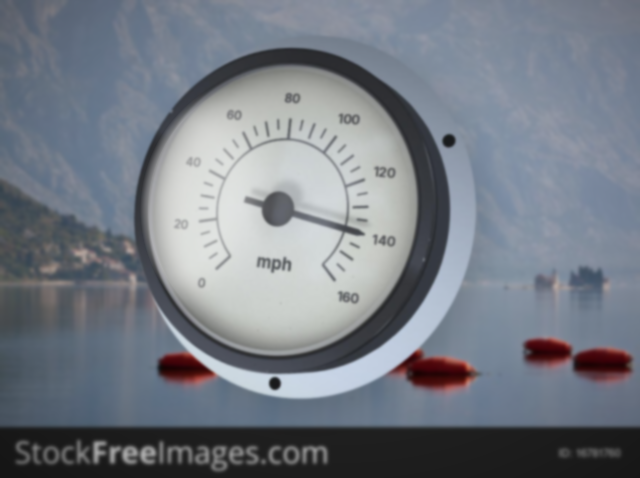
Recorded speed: 140 mph
